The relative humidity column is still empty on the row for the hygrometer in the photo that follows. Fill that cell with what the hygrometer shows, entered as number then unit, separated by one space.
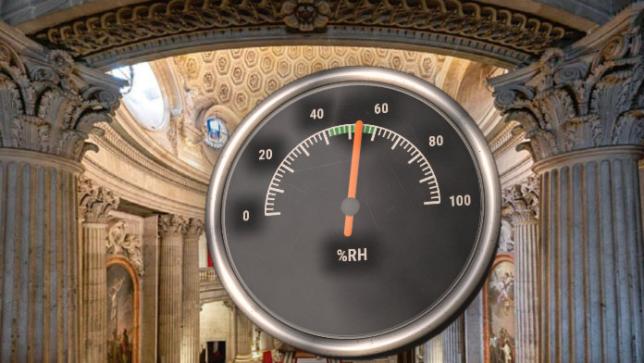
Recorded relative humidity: 54 %
